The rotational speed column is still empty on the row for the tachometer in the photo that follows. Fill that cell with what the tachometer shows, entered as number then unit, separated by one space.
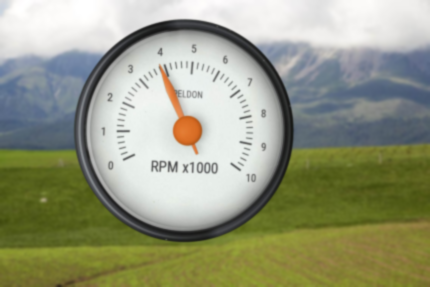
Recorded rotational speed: 3800 rpm
